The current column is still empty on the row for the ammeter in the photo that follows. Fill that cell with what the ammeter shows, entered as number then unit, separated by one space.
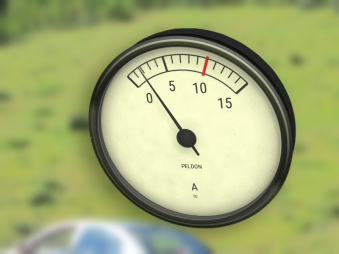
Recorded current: 2 A
